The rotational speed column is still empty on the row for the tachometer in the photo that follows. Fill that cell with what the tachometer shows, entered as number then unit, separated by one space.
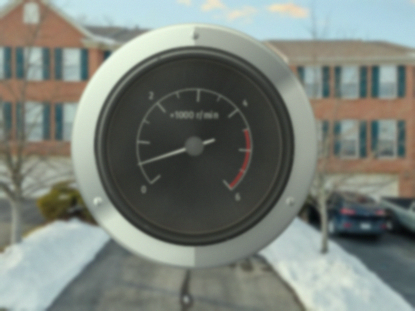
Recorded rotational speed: 500 rpm
